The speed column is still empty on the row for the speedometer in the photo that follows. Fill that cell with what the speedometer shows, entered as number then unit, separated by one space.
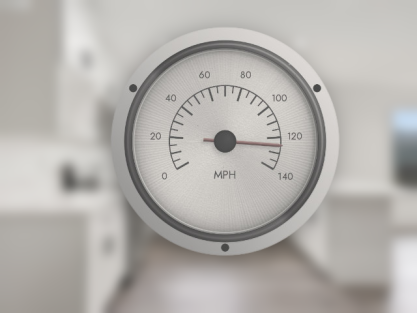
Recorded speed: 125 mph
